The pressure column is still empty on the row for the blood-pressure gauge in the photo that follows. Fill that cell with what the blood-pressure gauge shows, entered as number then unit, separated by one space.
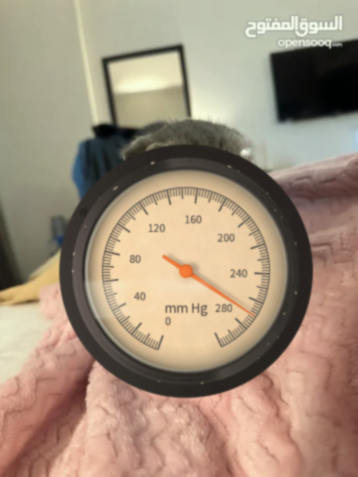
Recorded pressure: 270 mmHg
